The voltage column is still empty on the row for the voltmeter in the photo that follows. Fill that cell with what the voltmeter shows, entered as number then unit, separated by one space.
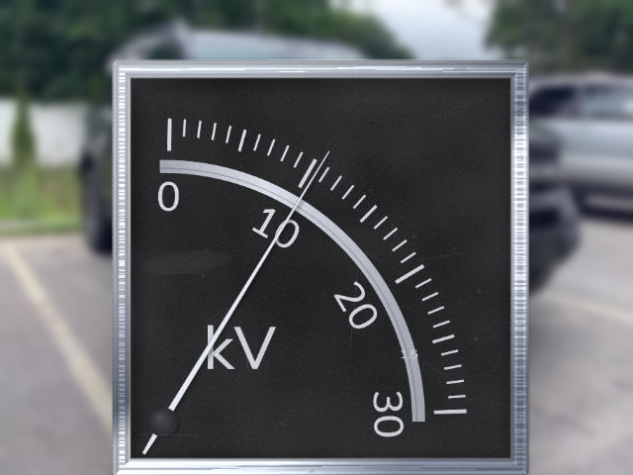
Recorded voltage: 10.5 kV
